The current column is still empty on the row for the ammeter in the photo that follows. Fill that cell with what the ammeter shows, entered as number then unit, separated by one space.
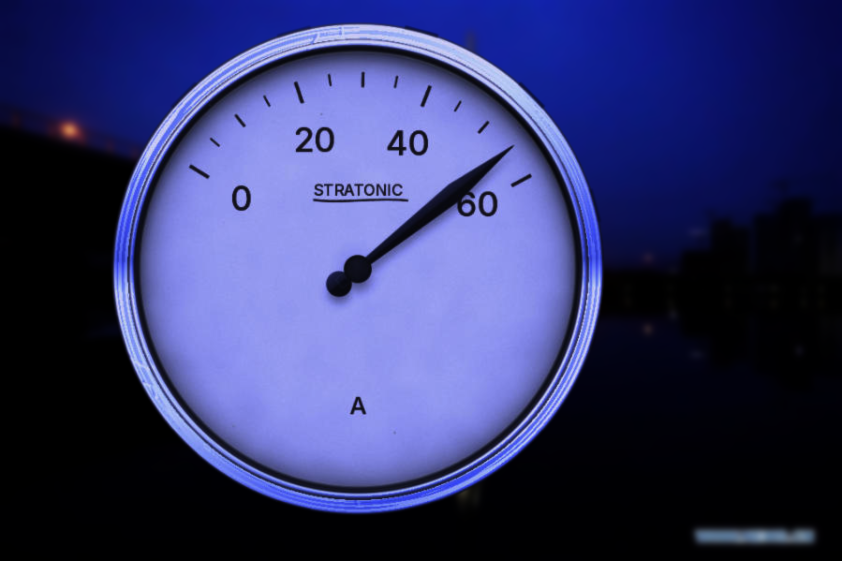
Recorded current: 55 A
